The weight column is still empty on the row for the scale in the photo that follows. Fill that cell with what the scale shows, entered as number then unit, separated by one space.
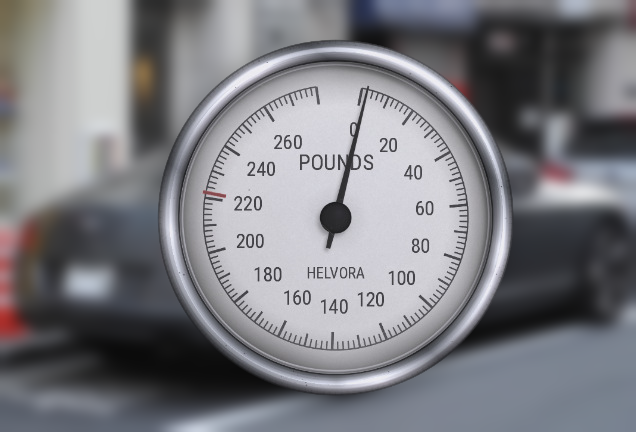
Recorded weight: 2 lb
